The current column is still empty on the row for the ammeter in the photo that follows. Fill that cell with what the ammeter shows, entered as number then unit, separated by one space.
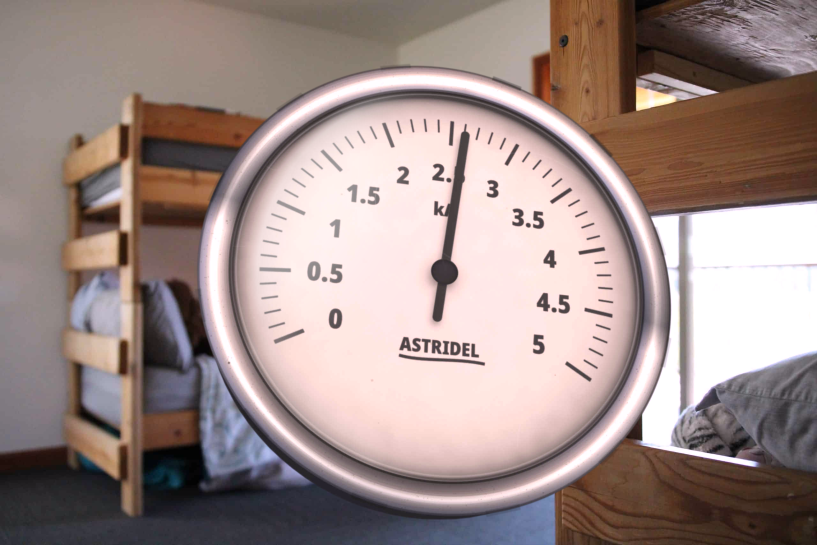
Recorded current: 2.6 kA
